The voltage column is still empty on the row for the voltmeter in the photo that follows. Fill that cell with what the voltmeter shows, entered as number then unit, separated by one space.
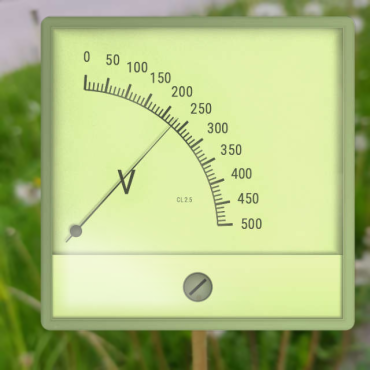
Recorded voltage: 230 V
